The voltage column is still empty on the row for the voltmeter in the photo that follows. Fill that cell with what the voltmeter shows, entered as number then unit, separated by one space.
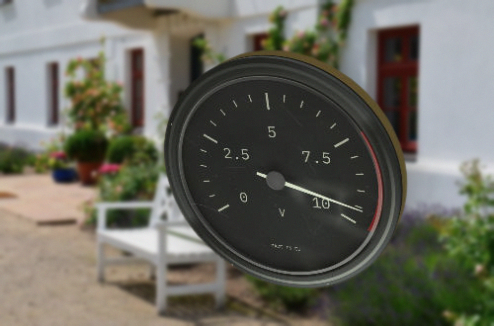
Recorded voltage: 9.5 V
